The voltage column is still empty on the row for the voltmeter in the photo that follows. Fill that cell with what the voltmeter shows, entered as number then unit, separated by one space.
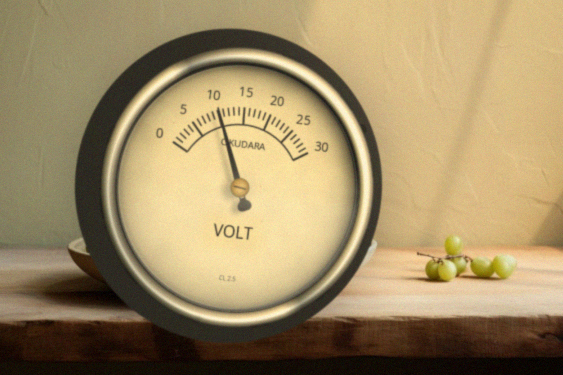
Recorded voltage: 10 V
